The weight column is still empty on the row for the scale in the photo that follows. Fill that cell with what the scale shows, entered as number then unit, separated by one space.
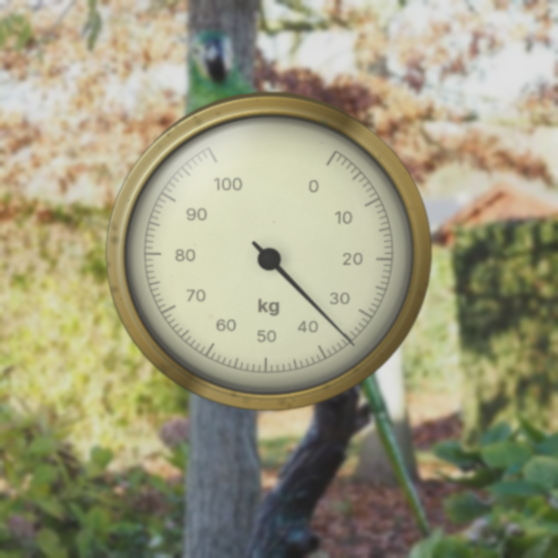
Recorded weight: 35 kg
